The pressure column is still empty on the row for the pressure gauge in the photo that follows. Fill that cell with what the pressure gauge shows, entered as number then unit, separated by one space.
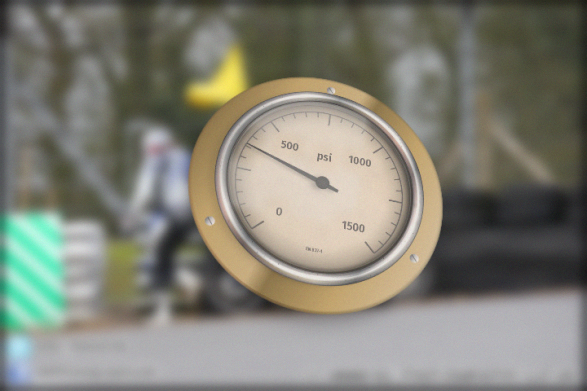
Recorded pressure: 350 psi
